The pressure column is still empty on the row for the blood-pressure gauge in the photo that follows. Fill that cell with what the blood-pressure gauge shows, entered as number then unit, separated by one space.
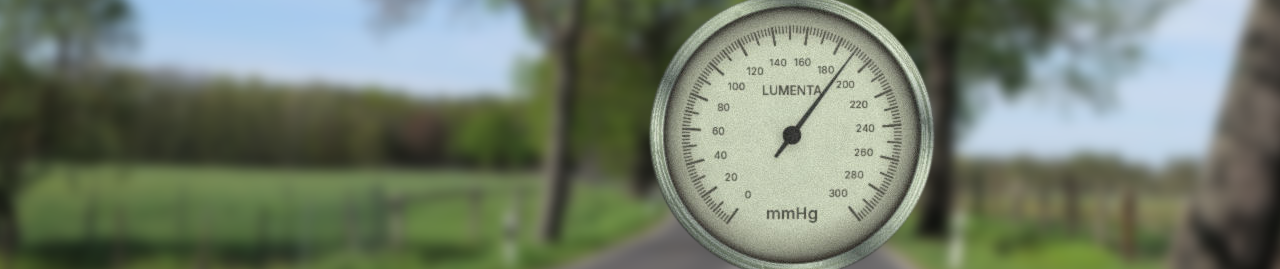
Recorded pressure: 190 mmHg
